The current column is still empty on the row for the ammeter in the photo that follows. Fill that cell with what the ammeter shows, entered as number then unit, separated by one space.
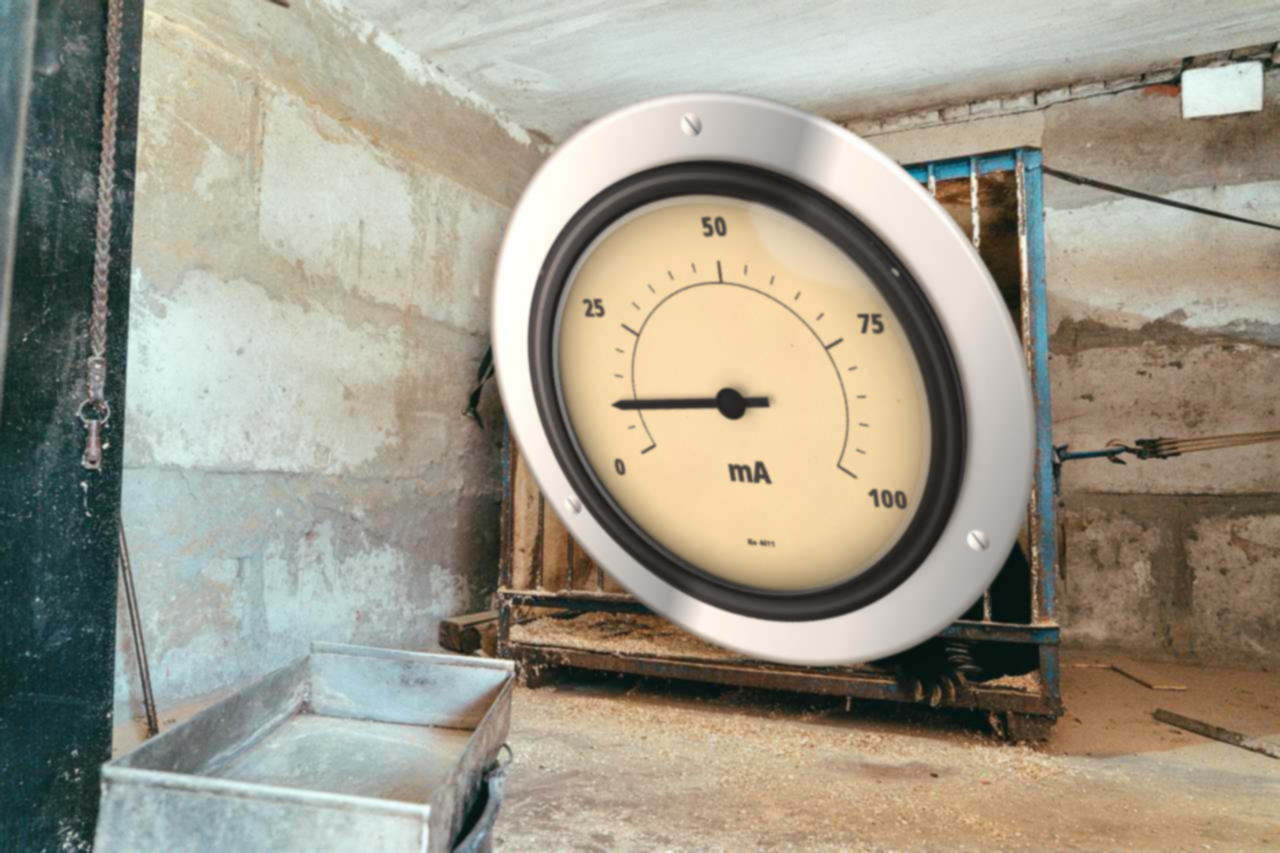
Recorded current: 10 mA
